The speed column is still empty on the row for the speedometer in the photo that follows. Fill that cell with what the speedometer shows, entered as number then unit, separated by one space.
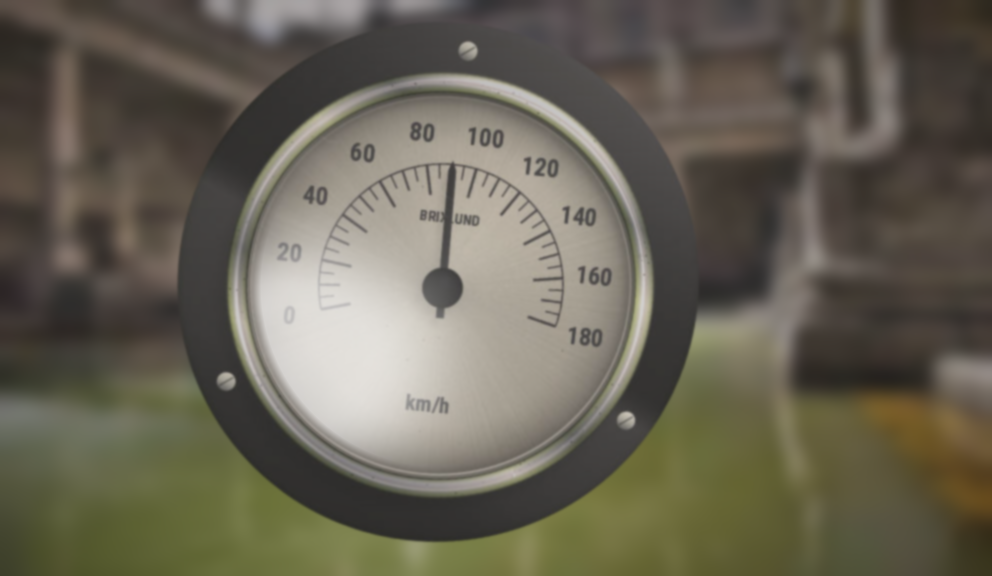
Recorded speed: 90 km/h
